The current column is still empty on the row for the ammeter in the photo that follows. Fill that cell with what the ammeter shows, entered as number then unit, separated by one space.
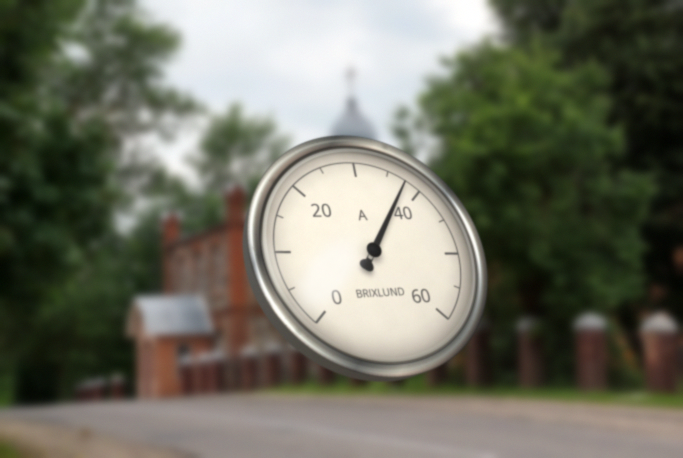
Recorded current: 37.5 A
